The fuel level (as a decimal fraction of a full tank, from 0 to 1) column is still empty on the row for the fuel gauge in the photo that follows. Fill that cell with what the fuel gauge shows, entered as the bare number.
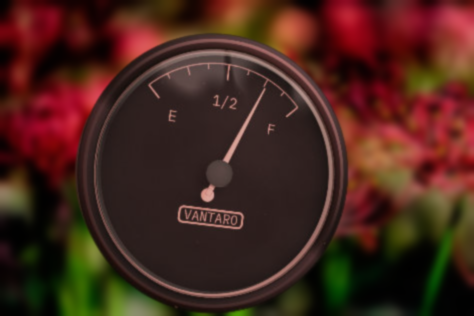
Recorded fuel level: 0.75
